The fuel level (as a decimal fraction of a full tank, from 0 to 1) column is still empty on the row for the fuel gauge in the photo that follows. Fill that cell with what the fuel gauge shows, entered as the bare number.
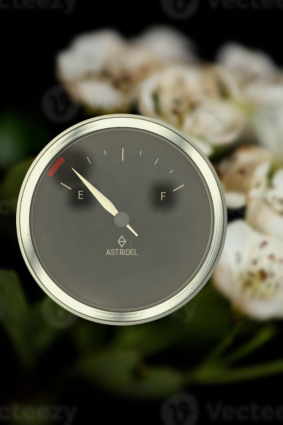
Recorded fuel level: 0.125
